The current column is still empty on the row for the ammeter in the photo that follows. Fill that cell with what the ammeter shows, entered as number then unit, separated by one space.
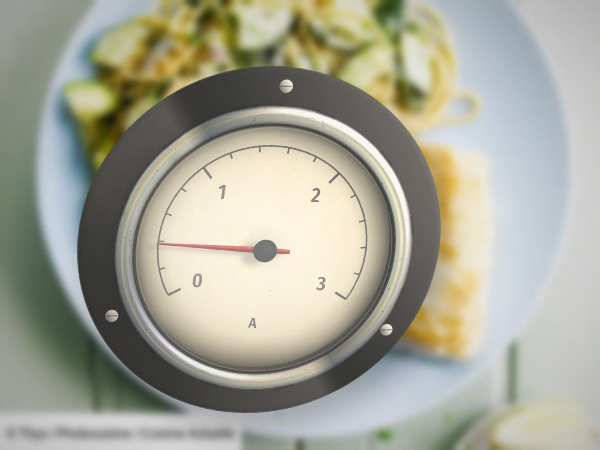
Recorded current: 0.4 A
